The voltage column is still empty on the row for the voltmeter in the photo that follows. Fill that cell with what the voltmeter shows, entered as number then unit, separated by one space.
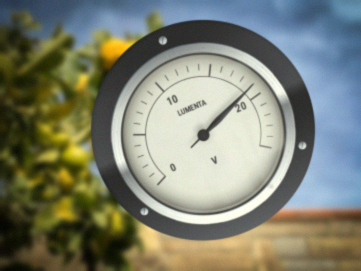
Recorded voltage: 19 V
